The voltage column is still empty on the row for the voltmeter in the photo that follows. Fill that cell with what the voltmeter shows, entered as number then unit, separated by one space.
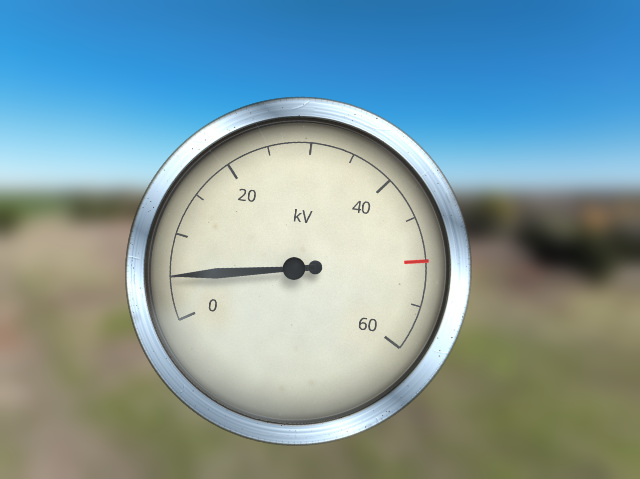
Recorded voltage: 5 kV
